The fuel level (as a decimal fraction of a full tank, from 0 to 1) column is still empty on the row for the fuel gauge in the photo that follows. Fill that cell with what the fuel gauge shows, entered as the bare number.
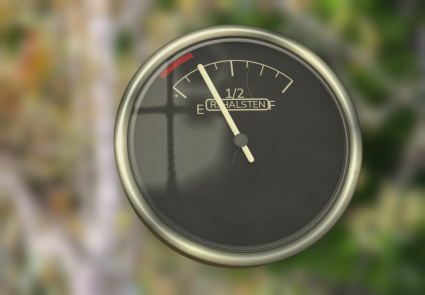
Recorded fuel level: 0.25
